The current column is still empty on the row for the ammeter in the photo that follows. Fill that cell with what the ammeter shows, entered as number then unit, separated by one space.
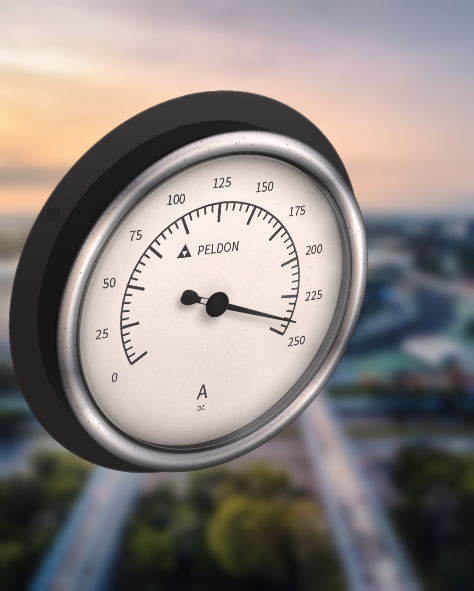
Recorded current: 240 A
